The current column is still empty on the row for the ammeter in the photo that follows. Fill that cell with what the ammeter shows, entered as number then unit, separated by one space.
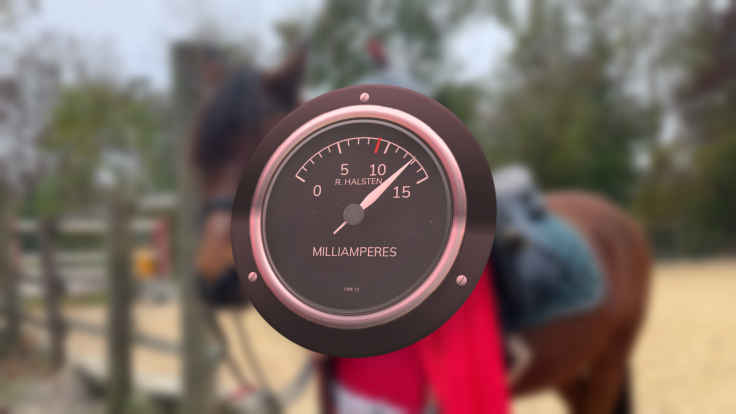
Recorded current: 13 mA
